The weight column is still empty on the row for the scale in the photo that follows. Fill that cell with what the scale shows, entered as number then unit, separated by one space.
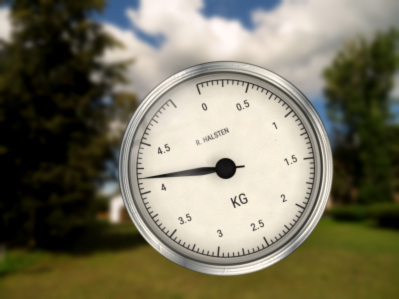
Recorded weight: 4.15 kg
